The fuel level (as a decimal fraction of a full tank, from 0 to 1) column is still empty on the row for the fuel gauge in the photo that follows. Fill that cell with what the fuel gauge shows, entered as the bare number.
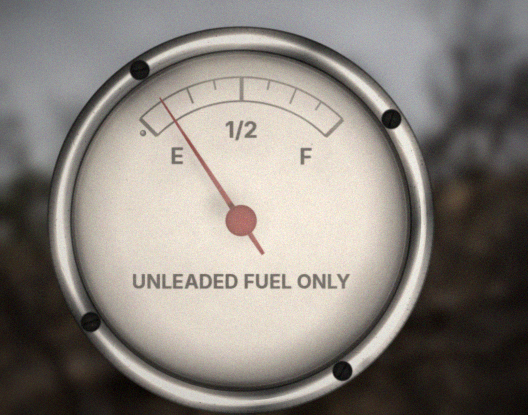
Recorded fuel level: 0.125
